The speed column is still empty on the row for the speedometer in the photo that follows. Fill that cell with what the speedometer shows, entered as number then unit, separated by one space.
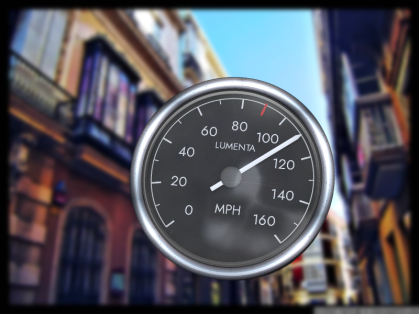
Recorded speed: 110 mph
